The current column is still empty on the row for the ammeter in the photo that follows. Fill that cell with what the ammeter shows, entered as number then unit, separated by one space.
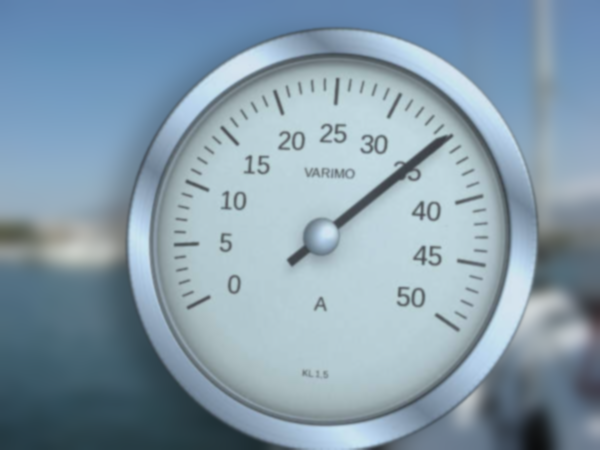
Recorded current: 35 A
